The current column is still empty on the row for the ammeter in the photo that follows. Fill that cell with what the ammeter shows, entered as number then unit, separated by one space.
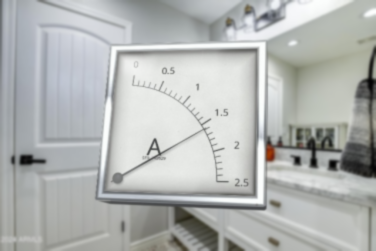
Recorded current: 1.6 A
